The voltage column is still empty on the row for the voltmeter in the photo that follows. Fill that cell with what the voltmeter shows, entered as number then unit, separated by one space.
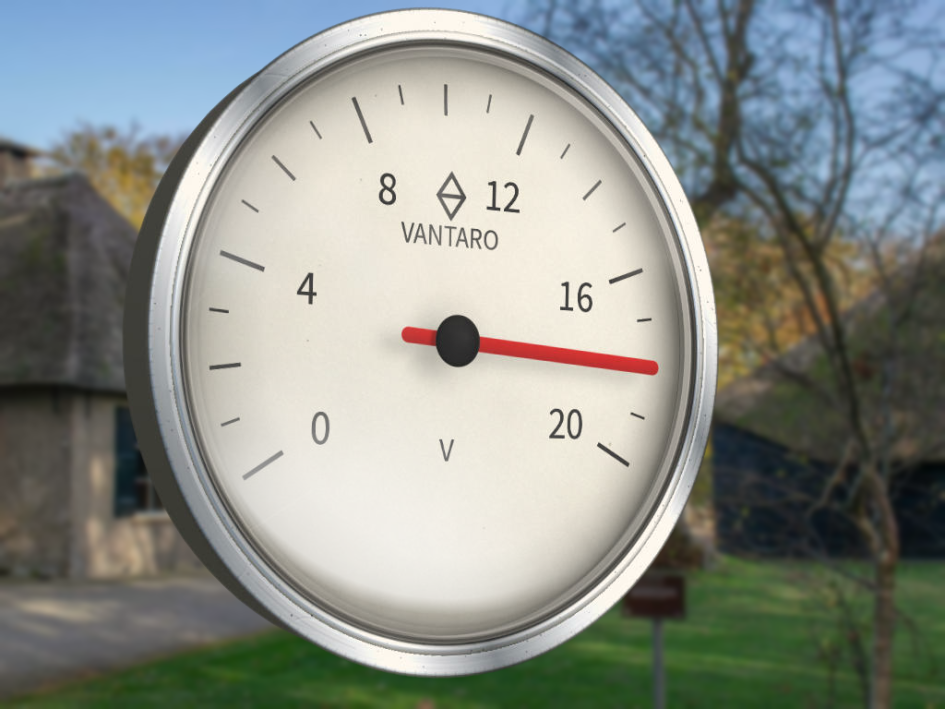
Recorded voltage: 18 V
